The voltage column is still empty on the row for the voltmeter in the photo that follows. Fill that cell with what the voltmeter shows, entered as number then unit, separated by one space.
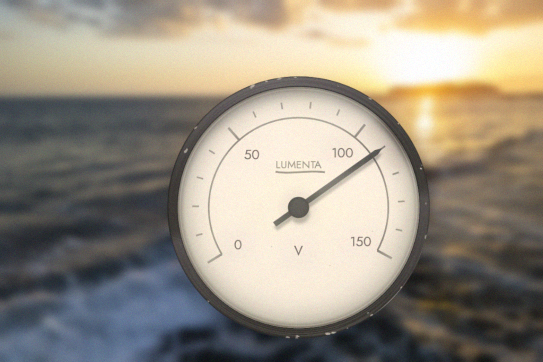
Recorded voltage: 110 V
